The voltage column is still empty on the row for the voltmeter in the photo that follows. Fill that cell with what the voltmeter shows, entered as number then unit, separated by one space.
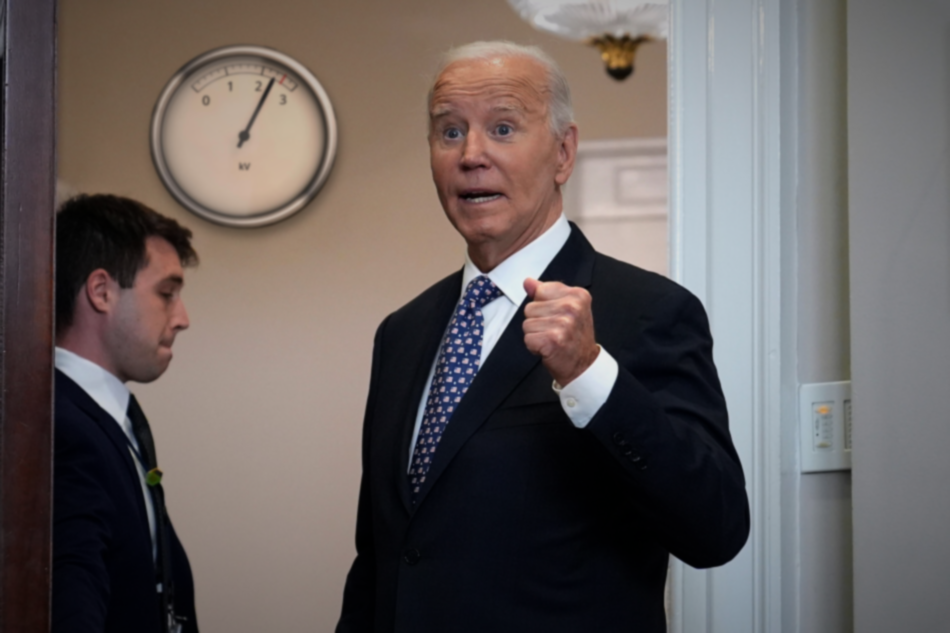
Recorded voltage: 2.4 kV
